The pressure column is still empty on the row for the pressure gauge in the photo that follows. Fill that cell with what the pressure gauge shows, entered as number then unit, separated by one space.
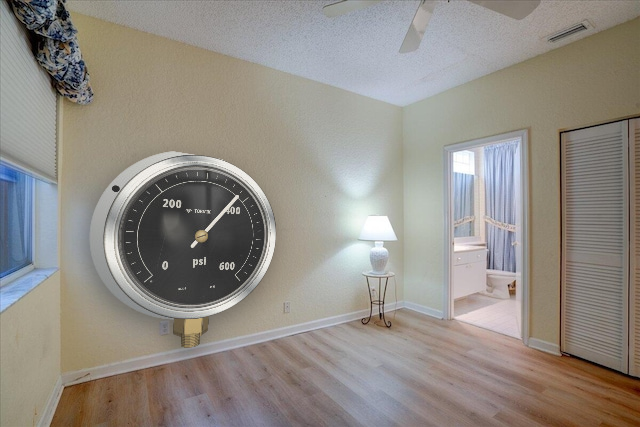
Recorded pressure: 380 psi
